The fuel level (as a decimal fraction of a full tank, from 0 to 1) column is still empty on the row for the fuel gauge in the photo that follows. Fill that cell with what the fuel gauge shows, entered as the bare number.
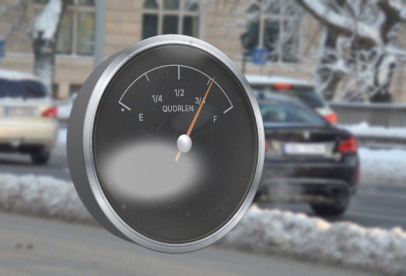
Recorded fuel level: 0.75
